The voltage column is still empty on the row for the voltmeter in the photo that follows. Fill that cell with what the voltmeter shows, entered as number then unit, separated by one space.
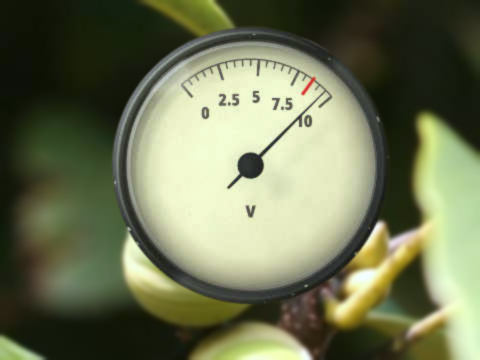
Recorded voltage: 9.5 V
